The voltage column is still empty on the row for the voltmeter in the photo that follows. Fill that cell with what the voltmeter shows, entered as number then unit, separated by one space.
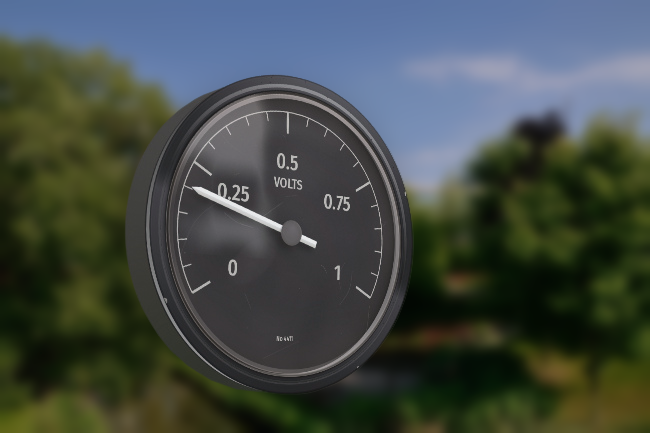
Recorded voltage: 0.2 V
